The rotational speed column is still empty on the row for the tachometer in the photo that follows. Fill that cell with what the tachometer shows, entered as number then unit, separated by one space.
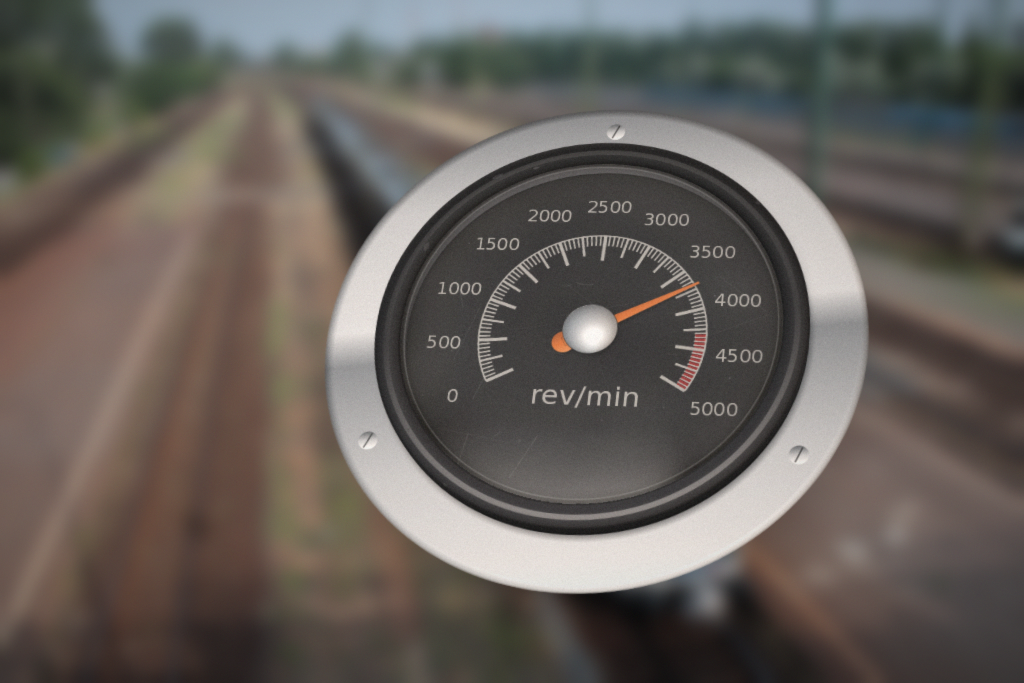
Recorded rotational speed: 3750 rpm
